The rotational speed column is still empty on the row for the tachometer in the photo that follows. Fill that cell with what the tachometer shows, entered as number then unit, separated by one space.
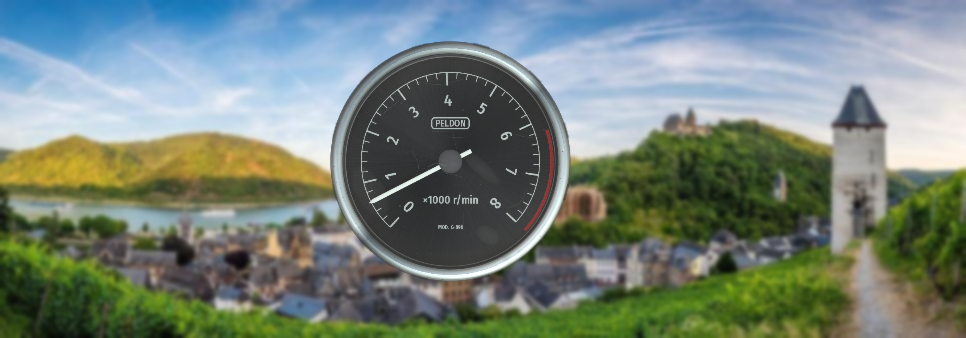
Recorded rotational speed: 600 rpm
